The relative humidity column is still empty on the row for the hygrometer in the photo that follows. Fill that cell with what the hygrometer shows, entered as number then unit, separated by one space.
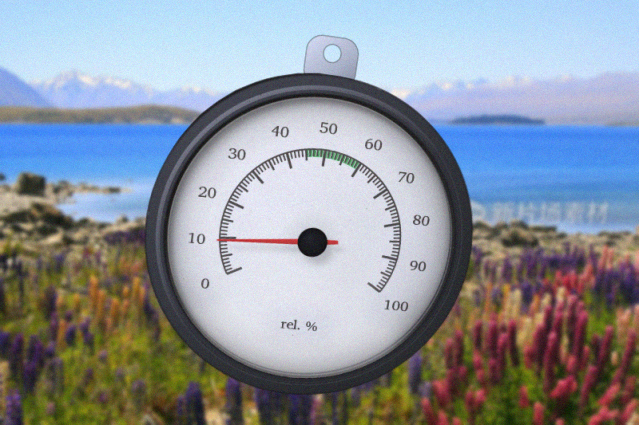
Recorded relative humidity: 10 %
